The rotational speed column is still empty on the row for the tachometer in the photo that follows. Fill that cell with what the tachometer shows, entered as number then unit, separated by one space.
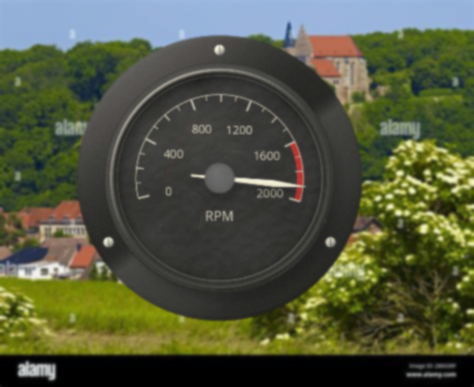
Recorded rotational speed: 1900 rpm
